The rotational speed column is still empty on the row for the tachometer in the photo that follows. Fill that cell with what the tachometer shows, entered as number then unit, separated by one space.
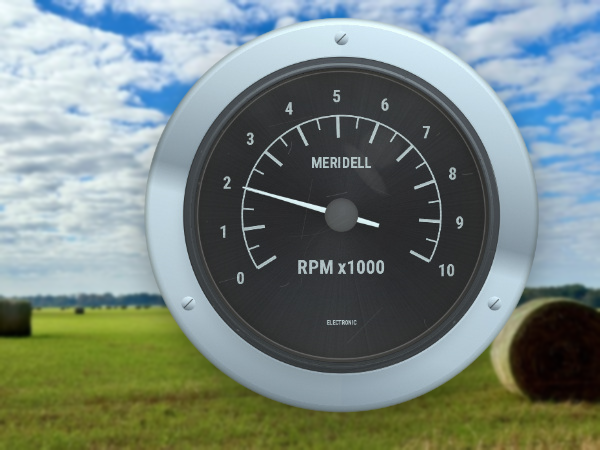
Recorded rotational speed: 2000 rpm
